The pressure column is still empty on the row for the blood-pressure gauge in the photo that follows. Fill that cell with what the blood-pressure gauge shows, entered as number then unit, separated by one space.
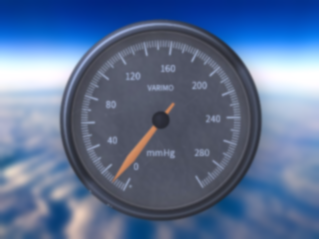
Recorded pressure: 10 mmHg
